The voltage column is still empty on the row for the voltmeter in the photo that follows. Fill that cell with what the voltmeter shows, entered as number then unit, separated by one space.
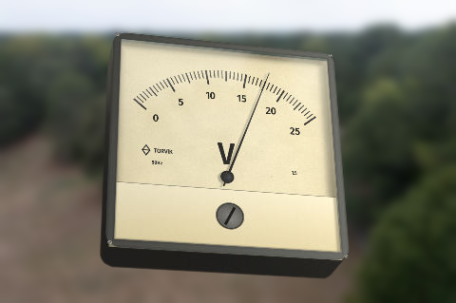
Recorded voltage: 17.5 V
